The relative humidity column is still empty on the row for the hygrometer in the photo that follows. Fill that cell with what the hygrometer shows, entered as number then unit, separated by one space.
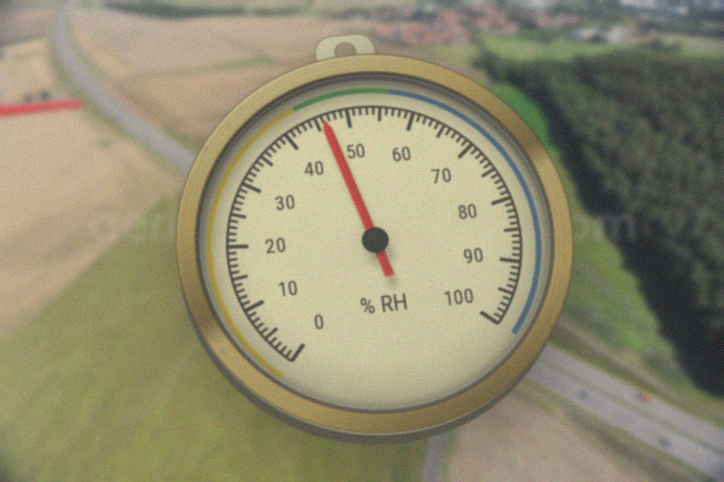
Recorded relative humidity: 46 %
